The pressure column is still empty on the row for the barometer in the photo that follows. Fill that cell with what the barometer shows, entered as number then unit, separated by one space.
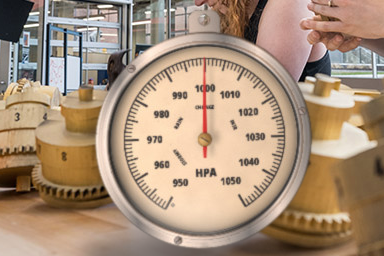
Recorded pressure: 1000 hPa
